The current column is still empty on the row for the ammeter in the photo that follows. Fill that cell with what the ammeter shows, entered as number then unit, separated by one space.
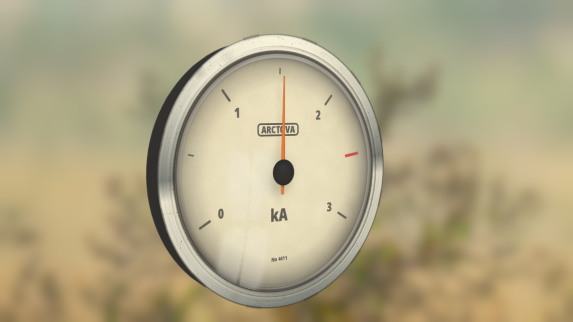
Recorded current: 1.5 kA
